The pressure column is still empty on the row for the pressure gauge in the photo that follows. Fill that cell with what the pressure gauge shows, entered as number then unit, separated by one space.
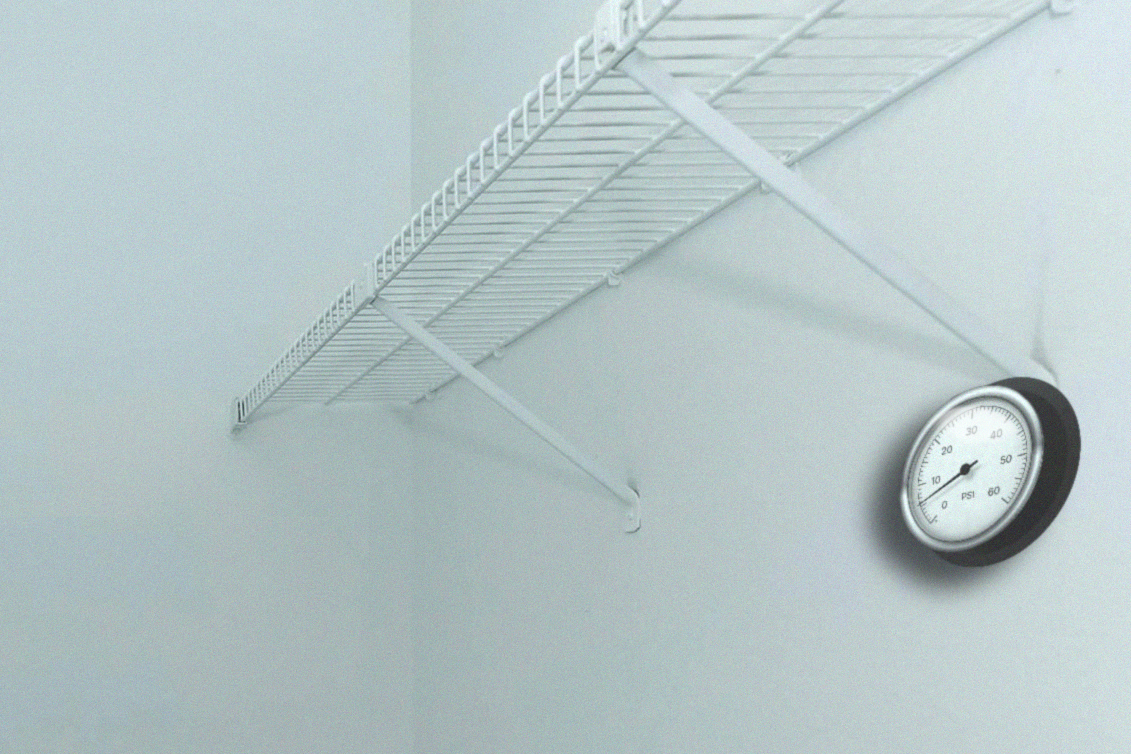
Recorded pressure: 5 psi
